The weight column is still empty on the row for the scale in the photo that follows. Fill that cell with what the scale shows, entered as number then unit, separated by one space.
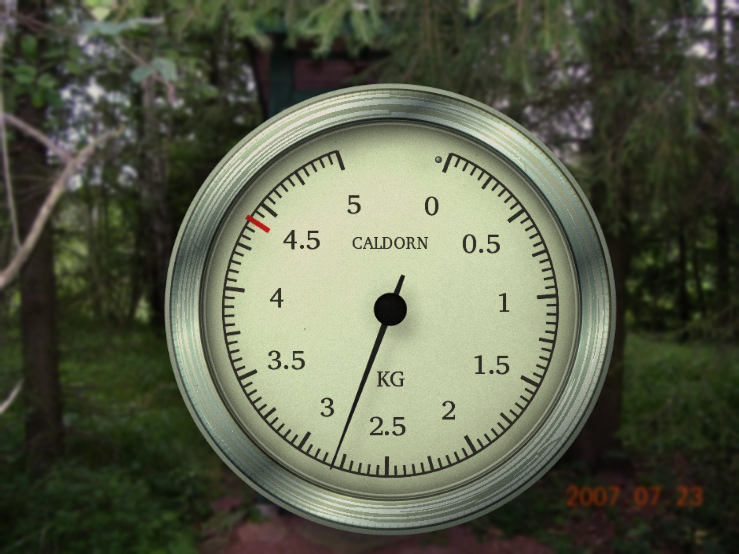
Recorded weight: 2.8 kg
